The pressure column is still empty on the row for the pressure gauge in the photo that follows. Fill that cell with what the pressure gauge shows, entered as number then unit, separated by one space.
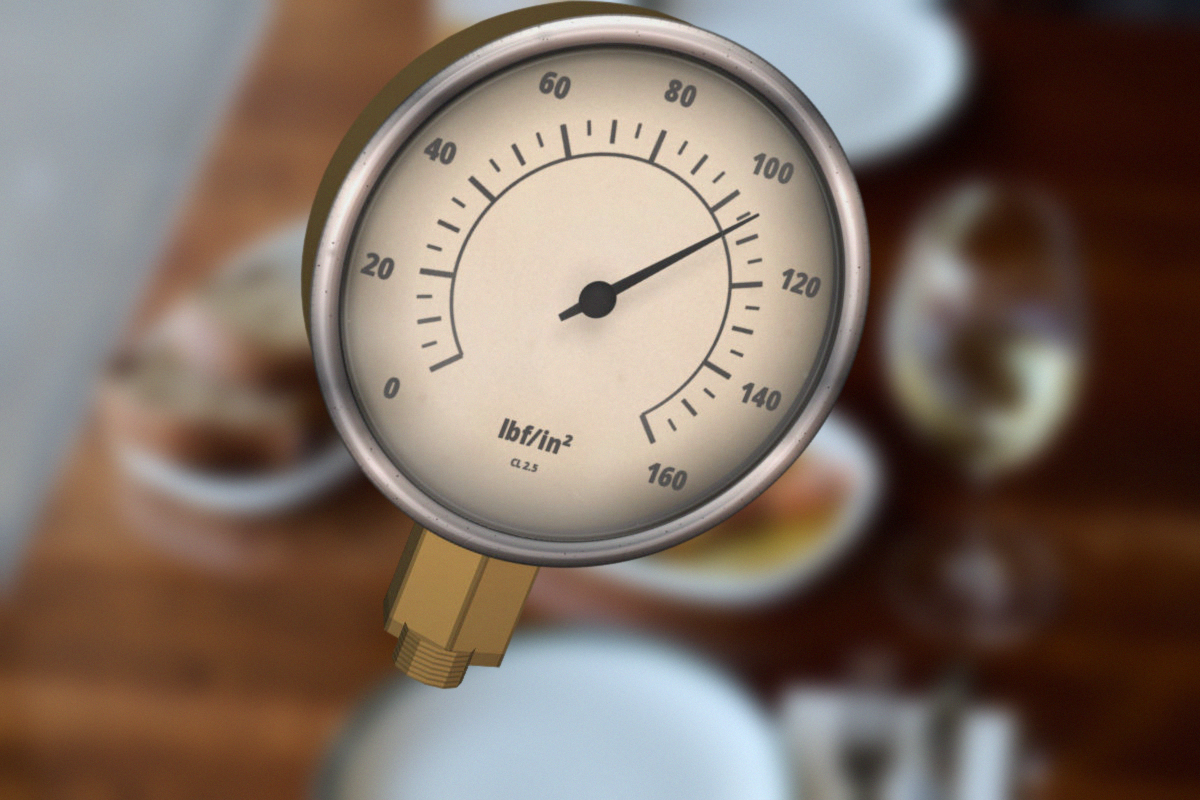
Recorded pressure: 105 psi
